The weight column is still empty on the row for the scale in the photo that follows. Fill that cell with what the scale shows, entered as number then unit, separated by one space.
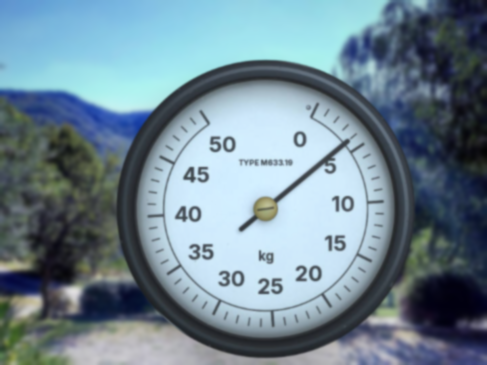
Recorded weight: 4 kg
